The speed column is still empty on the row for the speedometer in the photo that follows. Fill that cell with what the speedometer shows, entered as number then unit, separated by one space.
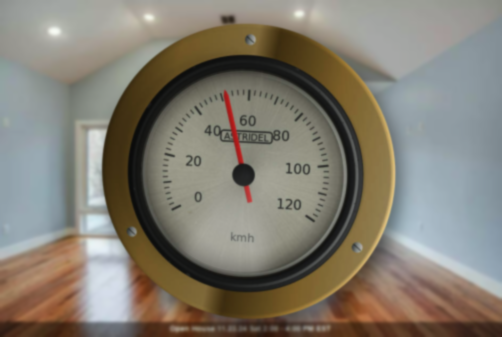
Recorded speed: 52 km/h
